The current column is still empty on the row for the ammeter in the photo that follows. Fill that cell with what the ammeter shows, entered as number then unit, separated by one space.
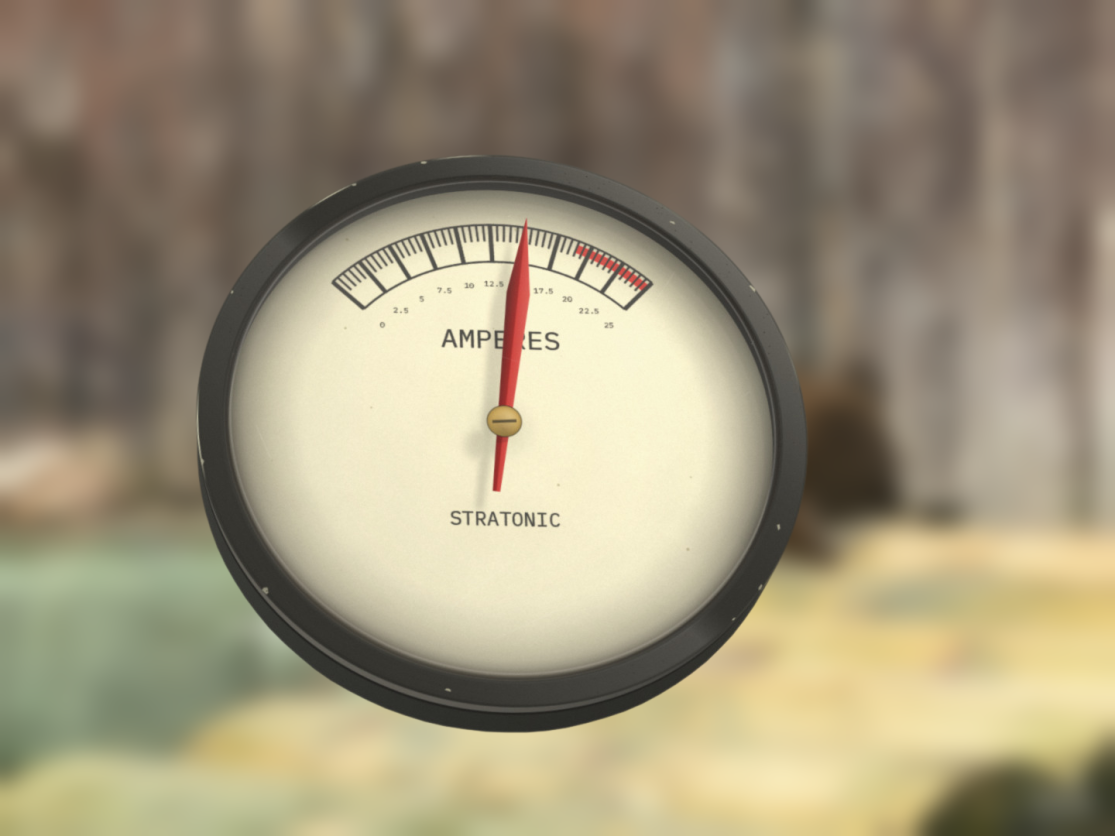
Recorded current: 15 A
